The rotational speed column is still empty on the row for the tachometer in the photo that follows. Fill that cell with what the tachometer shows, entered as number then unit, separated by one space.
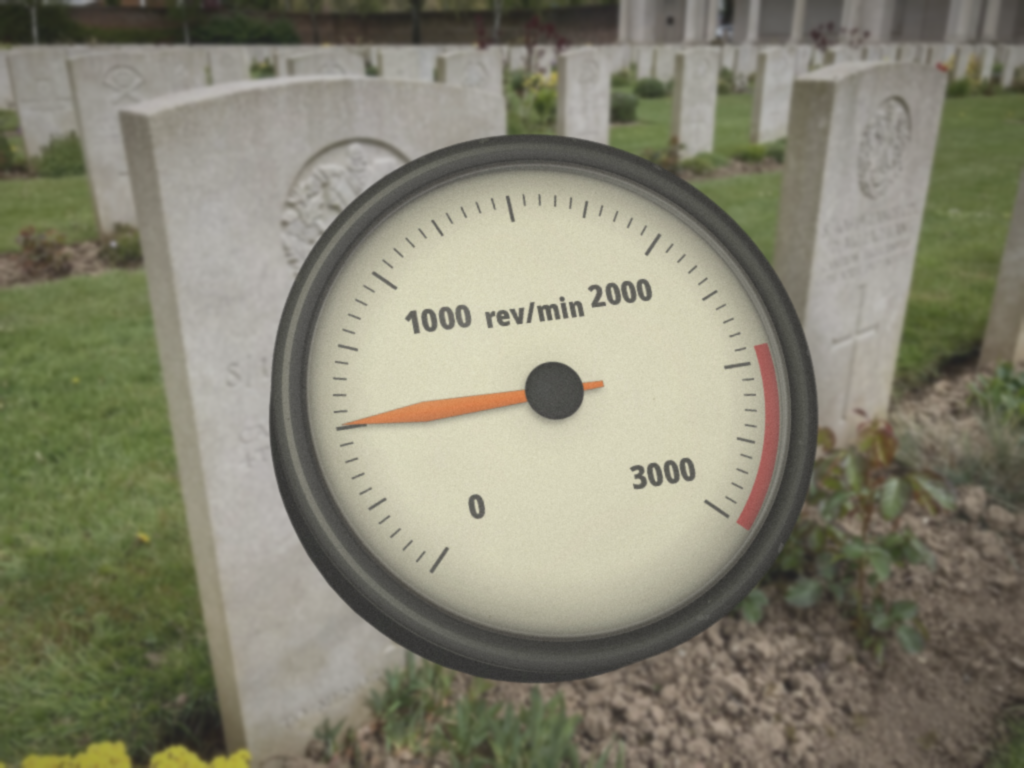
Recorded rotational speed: 500 rpm
